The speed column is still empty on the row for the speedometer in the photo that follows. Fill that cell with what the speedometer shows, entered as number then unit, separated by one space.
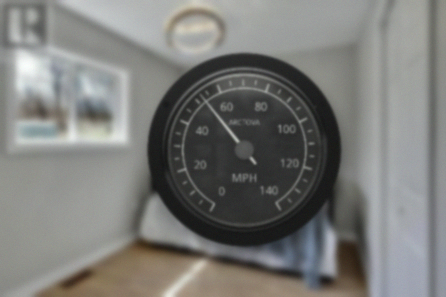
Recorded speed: 52.5 mph
